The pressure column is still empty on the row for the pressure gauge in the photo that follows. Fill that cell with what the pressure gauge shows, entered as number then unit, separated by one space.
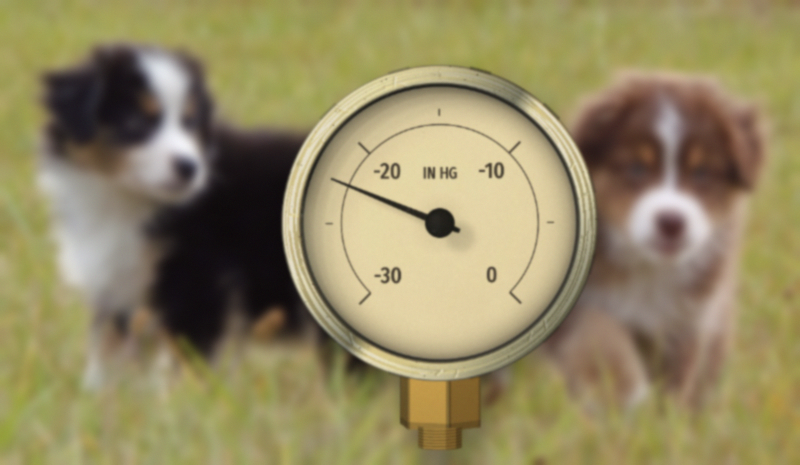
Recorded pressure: -22.5 inHg
